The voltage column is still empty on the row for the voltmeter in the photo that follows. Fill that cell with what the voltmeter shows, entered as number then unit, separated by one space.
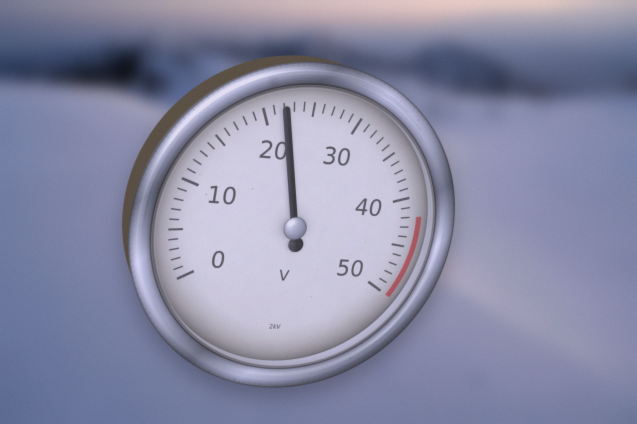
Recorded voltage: 22 V
